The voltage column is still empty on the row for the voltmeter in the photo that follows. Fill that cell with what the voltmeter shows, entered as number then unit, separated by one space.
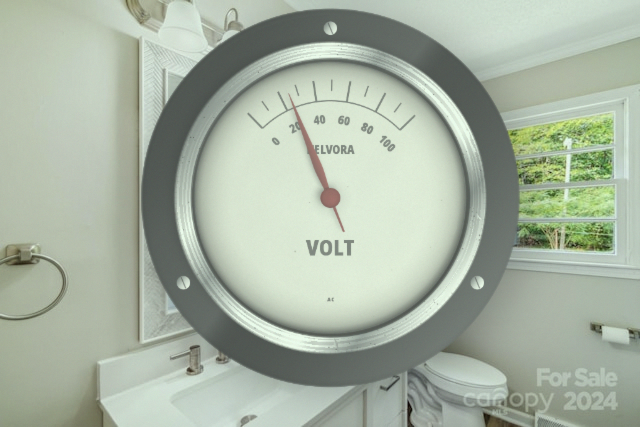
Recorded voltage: 25 V
